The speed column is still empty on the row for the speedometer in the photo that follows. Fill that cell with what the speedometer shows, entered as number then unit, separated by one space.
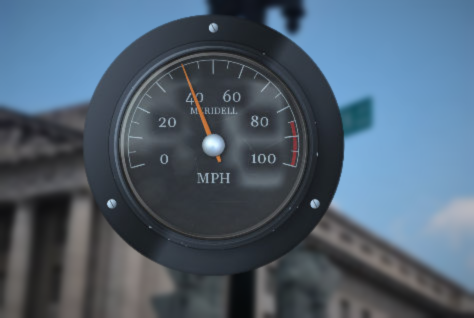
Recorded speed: 40 mph
